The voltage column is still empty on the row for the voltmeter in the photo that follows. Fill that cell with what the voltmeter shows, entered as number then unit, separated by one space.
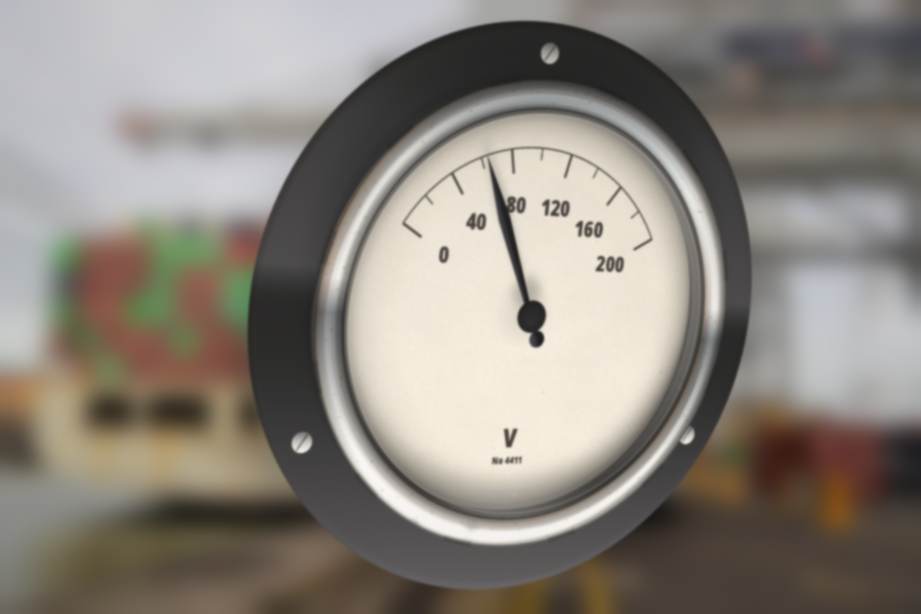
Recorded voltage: 60 V
